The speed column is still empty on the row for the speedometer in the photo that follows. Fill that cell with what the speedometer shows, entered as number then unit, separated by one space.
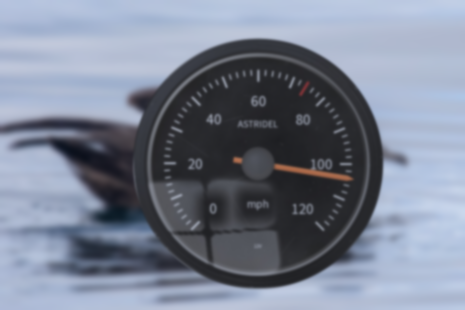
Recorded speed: 104 mph
